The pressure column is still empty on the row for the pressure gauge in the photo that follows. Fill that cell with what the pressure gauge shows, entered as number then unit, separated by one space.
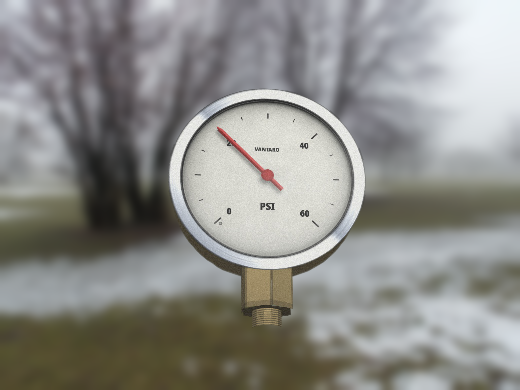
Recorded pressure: 20 psi
